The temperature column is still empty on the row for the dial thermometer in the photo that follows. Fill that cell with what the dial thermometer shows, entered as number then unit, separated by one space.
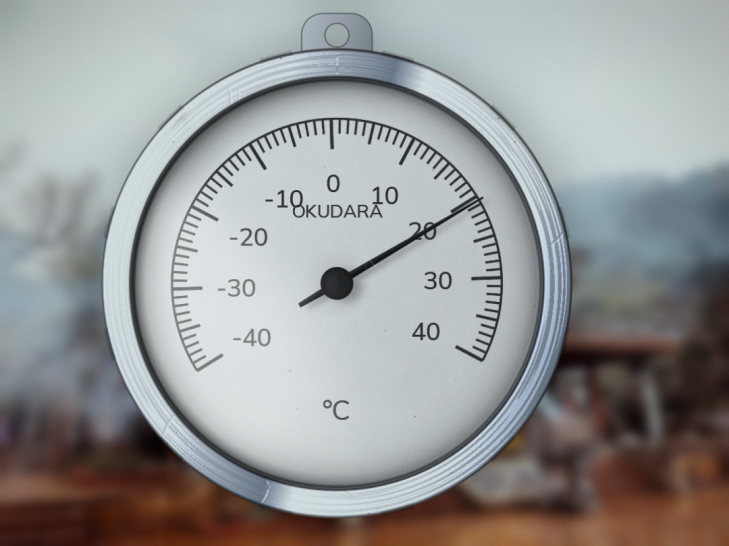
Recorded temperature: 20.5 °C
